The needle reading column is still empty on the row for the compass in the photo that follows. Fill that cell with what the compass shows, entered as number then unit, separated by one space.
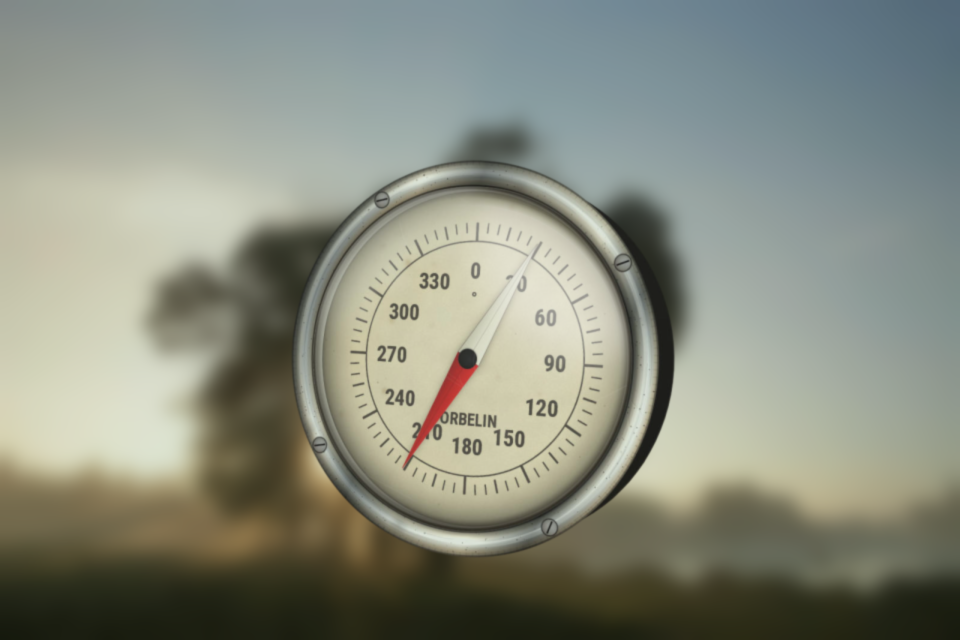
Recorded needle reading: 210 °
